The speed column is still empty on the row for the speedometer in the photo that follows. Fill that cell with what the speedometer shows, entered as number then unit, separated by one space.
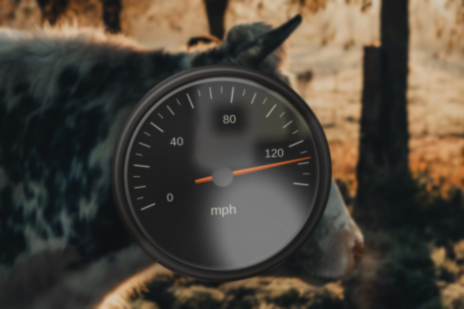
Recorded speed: 127.5 mph
